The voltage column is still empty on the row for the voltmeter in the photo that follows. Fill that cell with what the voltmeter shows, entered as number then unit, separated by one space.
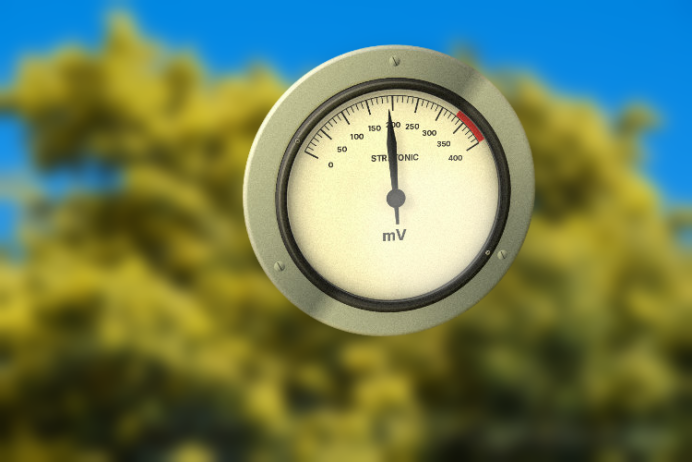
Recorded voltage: 190 mV
